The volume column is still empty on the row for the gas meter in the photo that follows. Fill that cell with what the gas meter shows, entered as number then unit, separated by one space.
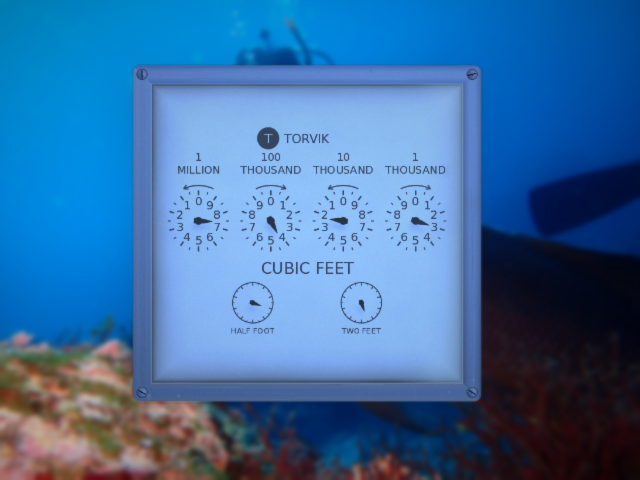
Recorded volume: 742300 ft³
